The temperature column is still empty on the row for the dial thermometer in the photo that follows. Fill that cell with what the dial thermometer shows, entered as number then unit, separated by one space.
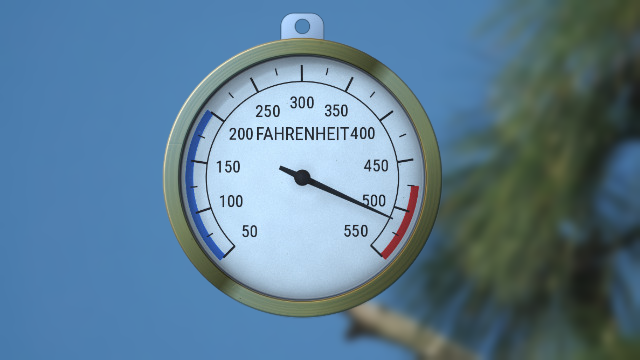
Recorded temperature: 512.5 °F
